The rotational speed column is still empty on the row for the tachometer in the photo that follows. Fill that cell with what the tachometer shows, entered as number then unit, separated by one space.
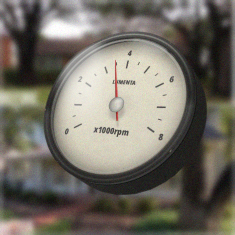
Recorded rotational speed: 3500 rpm
